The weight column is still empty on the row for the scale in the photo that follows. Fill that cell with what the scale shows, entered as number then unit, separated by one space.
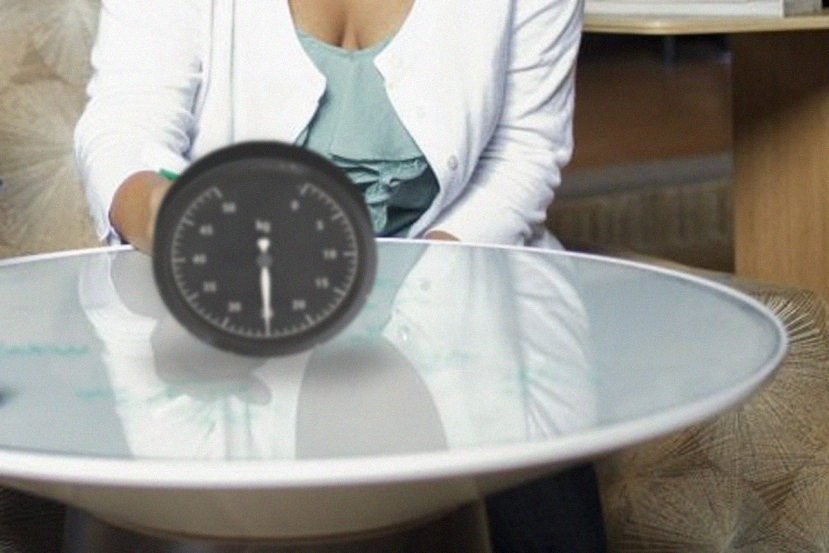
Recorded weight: 25 kg
